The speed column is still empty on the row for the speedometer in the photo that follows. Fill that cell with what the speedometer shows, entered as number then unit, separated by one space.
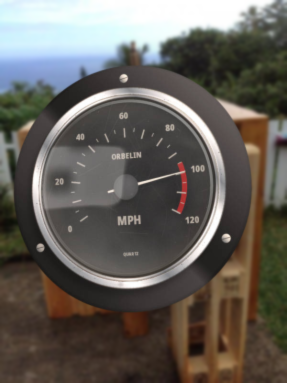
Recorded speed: 100 mph
